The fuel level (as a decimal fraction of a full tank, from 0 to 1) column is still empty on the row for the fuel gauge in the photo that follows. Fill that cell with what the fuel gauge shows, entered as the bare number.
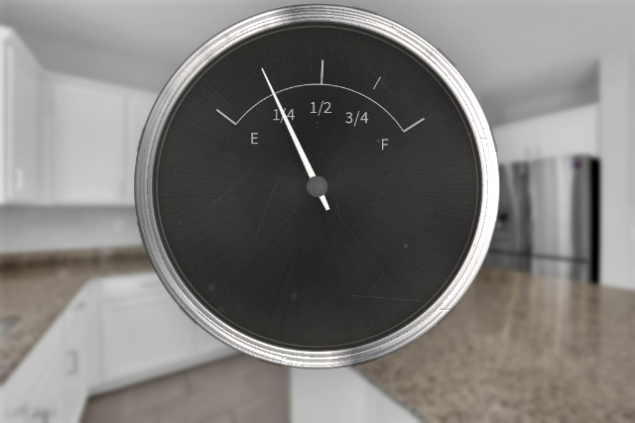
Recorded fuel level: 0.25
